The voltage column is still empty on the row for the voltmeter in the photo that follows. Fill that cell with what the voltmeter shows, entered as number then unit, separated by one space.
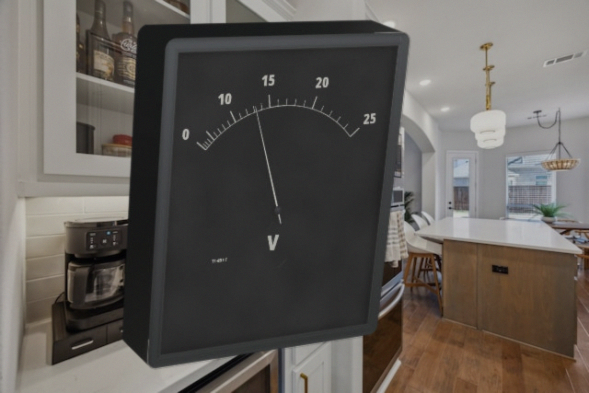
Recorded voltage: 13 V
